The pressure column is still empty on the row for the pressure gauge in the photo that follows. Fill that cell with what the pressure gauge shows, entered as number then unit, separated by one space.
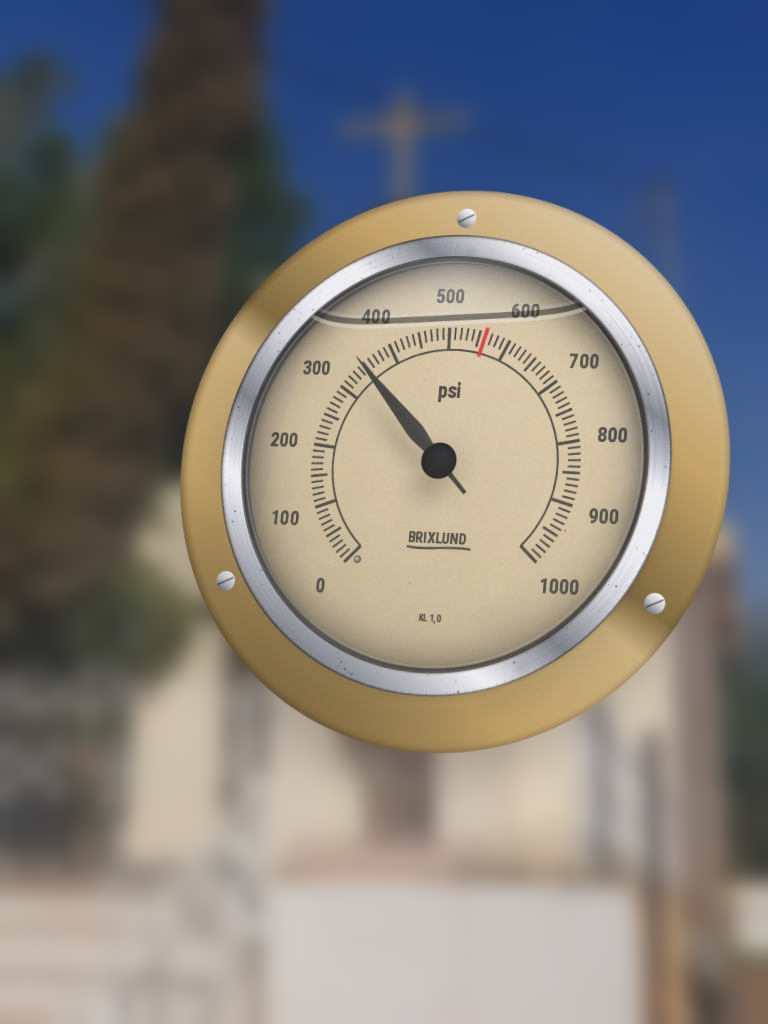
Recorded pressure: 350 psi
